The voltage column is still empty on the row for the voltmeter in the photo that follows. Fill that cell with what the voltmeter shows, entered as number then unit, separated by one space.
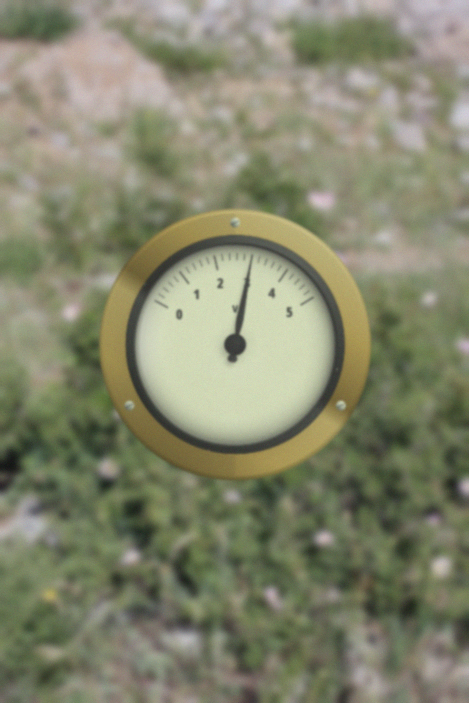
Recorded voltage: 3 V
